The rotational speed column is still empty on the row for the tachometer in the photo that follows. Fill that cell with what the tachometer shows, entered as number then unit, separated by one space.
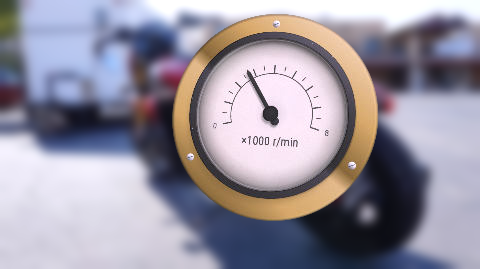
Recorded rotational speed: 2750 rpm
